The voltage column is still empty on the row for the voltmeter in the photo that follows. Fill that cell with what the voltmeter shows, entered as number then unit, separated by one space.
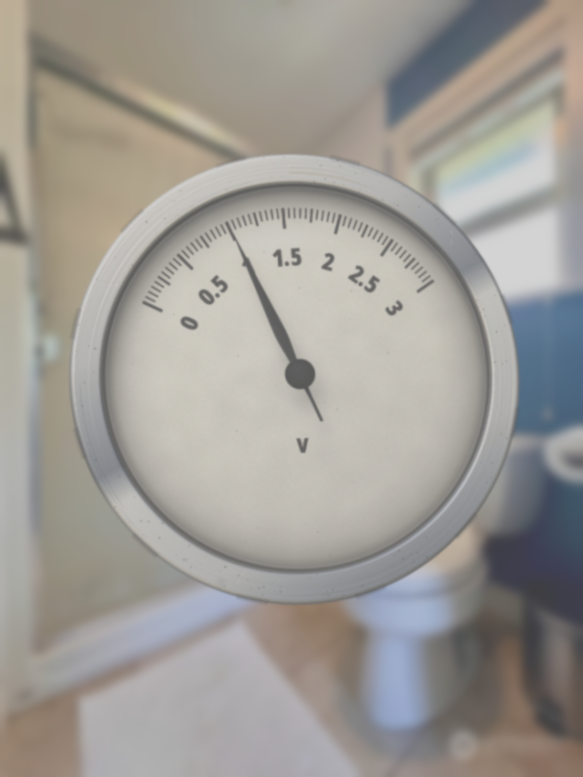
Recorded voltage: 1 V
